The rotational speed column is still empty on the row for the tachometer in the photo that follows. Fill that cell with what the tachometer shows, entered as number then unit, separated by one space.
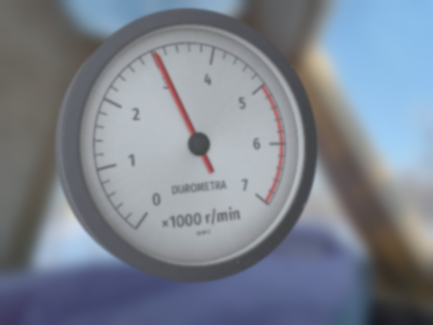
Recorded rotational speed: 3000 rpm
